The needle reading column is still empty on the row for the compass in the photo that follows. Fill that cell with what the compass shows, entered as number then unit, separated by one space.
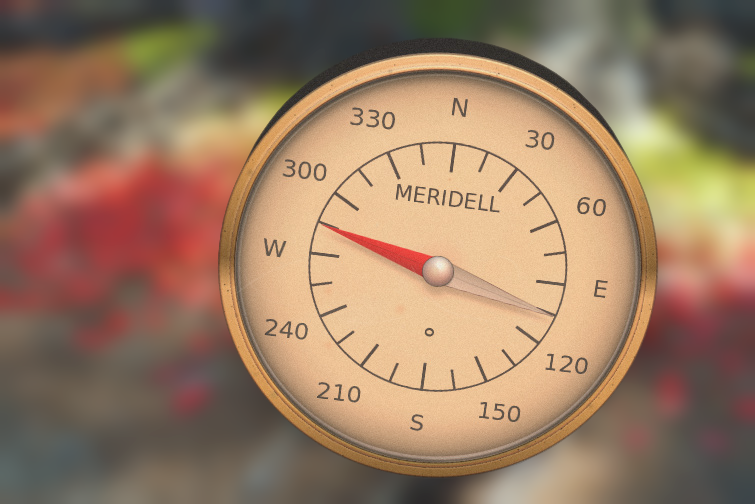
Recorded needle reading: 285 °
